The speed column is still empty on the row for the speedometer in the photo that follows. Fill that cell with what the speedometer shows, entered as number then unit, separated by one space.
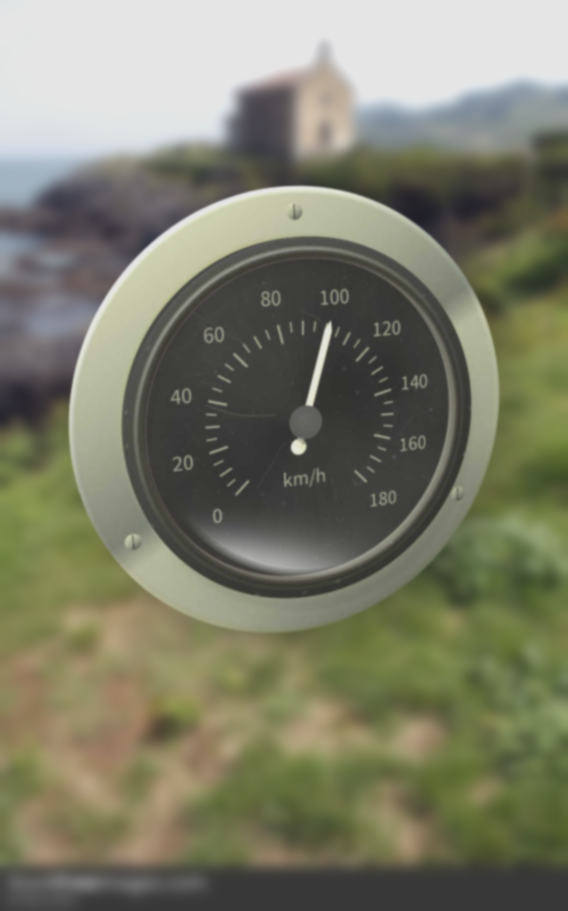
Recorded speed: 100 km/h
